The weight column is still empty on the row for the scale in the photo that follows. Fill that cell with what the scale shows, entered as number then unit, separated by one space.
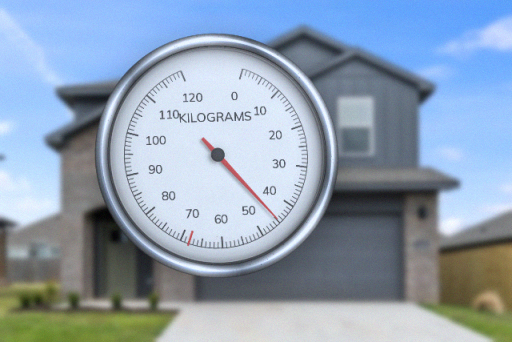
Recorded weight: 45 kg
